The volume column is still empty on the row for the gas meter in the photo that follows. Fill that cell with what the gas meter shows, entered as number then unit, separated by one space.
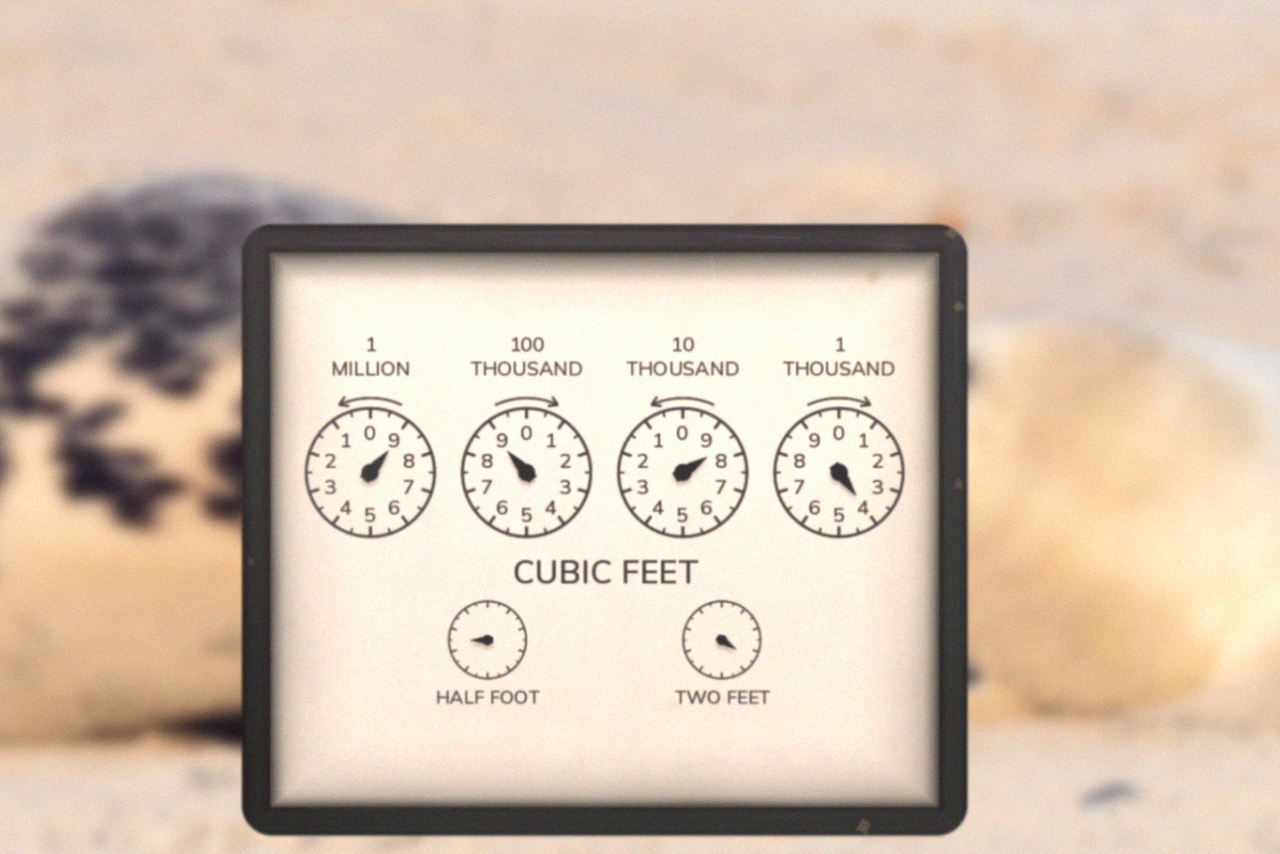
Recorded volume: 888400 ft³
